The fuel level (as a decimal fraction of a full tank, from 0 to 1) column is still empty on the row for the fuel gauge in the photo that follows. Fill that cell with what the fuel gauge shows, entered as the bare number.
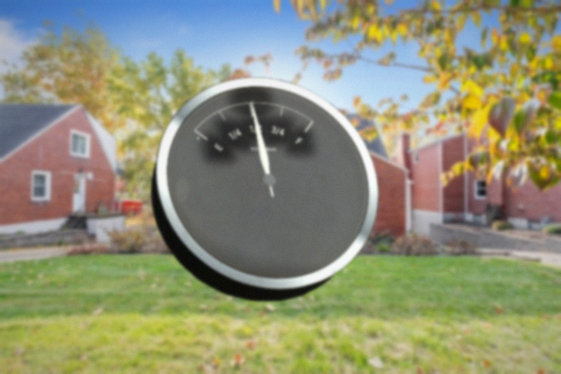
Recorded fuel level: 0.5
